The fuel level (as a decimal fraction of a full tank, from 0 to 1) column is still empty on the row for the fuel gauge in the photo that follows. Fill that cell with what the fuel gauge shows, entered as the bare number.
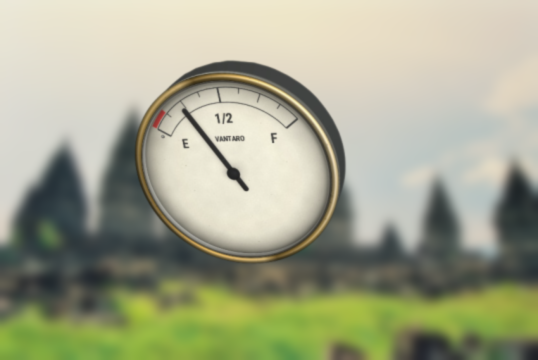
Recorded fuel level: 0.25
